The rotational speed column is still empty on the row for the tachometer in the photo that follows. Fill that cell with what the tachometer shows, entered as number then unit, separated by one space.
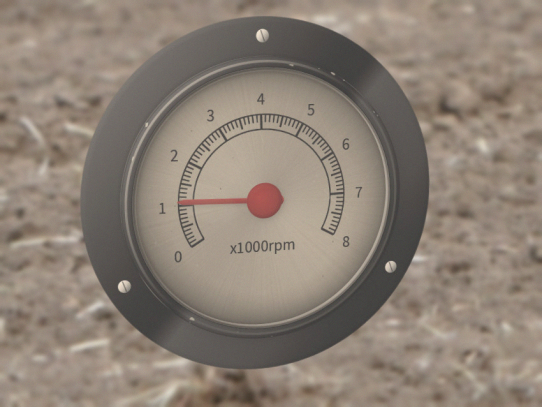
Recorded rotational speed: 1100 rpm
